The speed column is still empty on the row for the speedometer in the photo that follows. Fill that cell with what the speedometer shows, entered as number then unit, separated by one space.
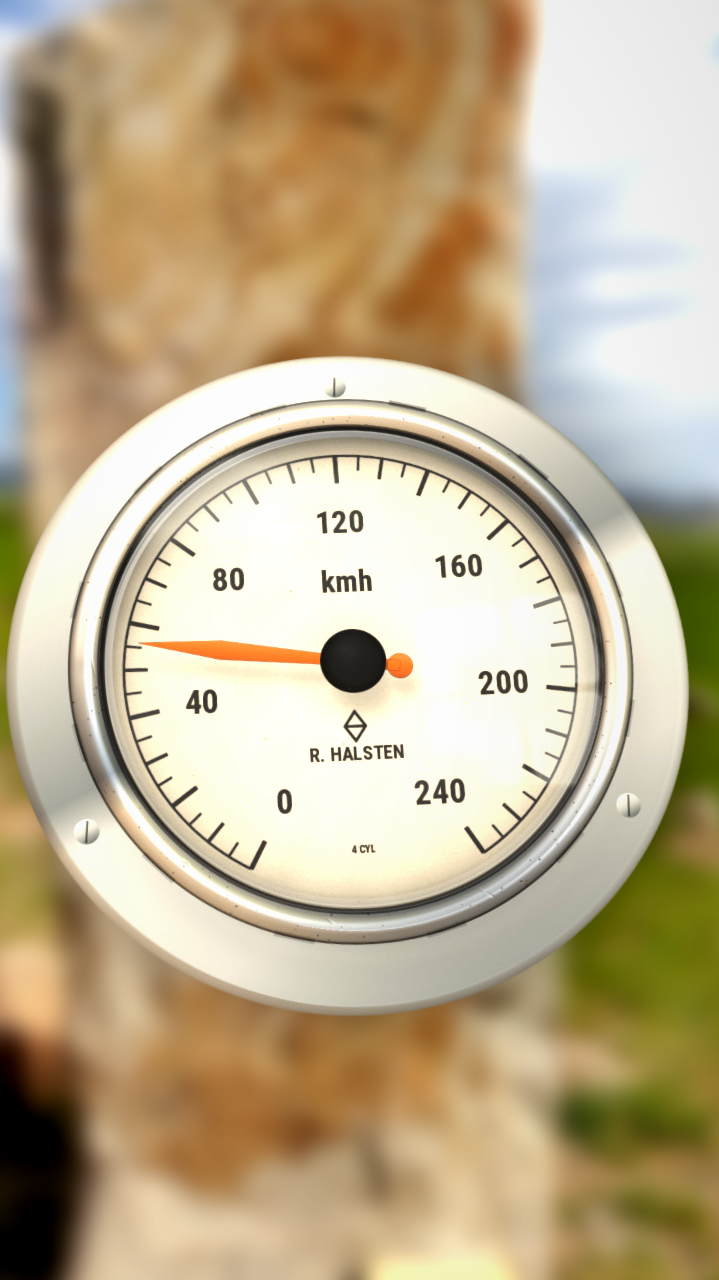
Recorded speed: 55 km/h
